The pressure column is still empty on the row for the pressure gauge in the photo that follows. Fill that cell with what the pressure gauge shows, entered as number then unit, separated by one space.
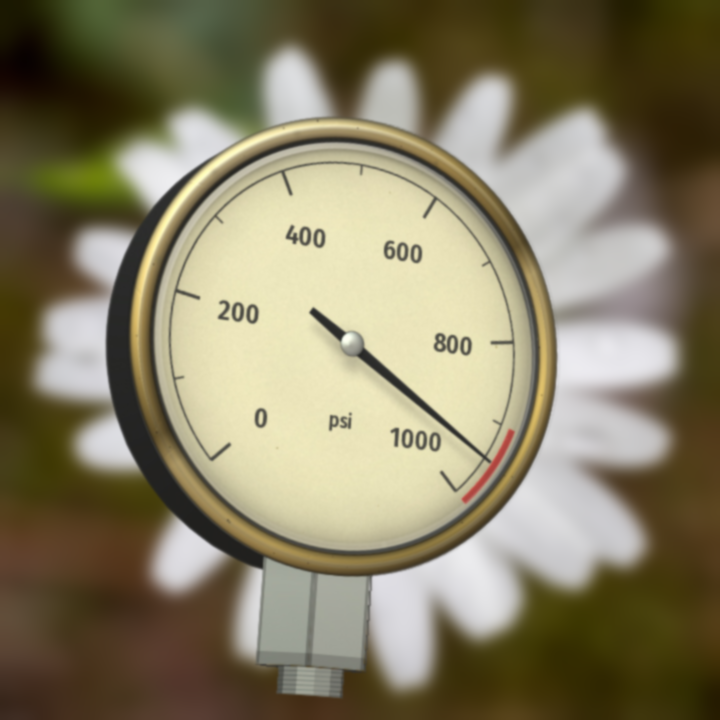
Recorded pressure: 950 psi
